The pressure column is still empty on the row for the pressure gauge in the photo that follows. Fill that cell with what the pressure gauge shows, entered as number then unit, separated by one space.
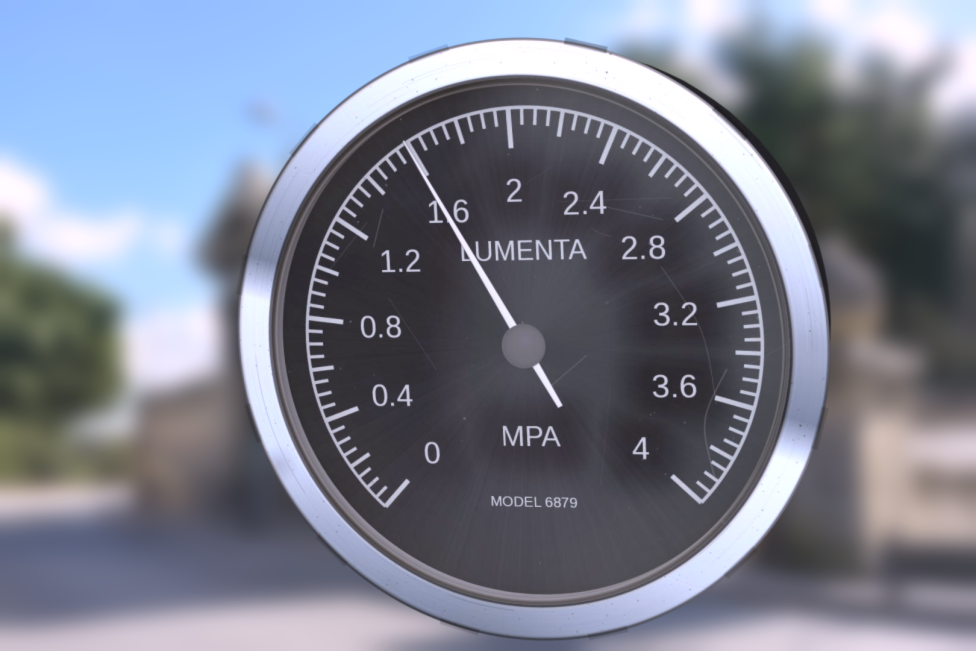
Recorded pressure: 1.6 MPa
